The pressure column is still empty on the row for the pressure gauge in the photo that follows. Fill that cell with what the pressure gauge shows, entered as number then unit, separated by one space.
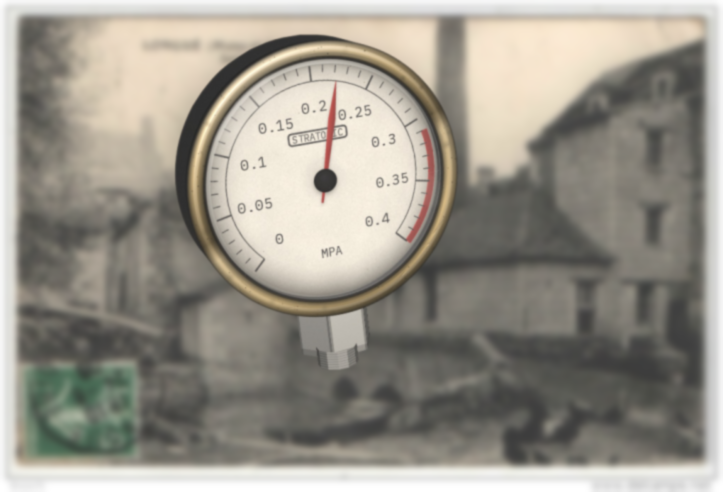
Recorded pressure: 0.22 MPa
